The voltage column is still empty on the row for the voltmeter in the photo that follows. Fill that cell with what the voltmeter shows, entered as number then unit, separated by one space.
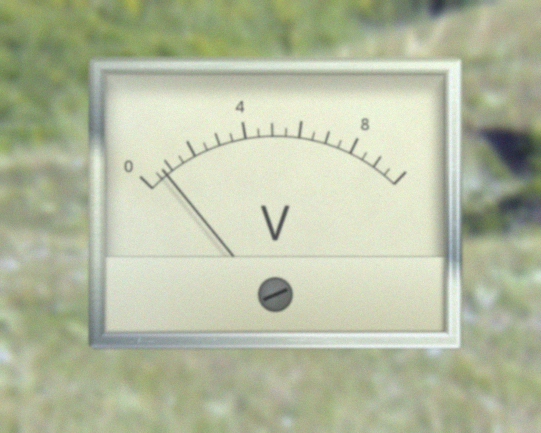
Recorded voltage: 0.75 V
